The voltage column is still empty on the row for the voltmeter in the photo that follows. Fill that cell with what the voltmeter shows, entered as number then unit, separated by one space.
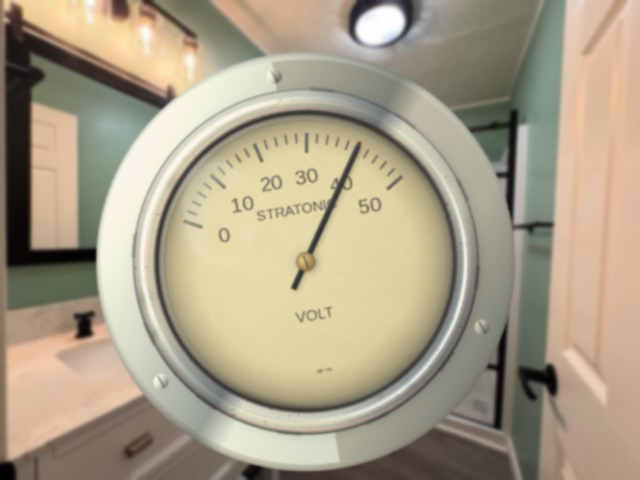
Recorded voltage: 40 V
